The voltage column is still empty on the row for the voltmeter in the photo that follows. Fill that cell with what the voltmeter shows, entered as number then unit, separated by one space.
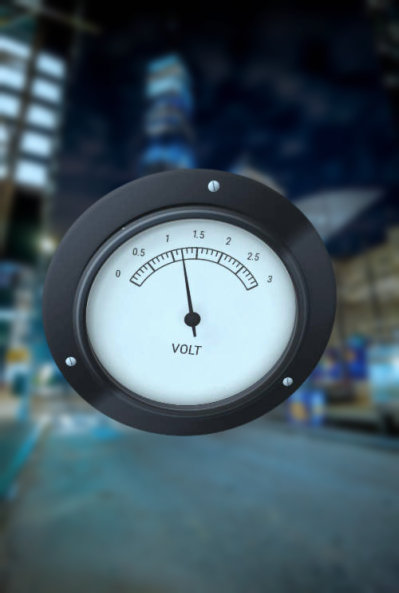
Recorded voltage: 1.2 V
